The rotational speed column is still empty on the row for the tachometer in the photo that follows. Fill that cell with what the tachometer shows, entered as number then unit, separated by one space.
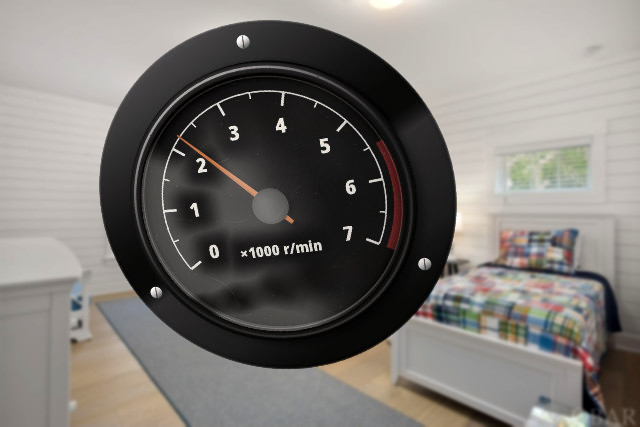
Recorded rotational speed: 2250 rpm
